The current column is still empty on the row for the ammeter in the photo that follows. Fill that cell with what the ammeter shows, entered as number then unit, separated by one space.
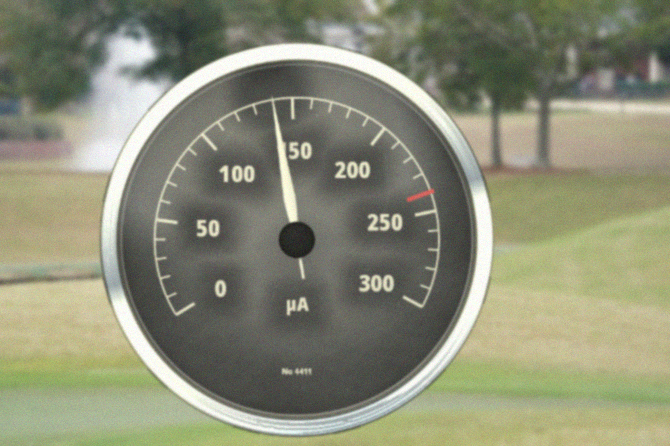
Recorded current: 140 µA
